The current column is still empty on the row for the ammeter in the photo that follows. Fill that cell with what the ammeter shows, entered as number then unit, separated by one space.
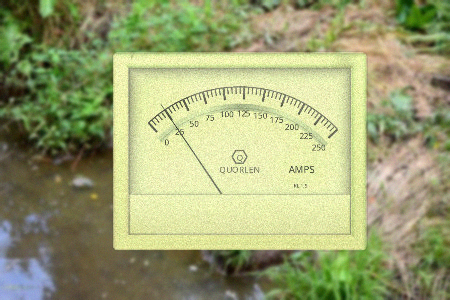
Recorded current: 25 A
